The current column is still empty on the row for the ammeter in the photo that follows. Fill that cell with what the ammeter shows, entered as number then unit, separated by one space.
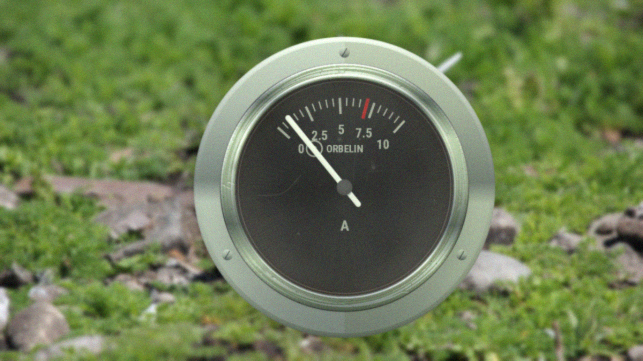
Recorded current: 1 A
